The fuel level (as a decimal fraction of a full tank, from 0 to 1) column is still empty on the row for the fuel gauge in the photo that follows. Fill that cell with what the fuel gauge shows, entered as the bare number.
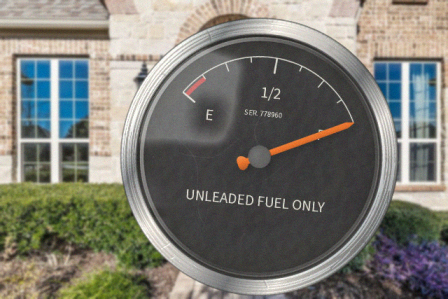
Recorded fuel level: 1
